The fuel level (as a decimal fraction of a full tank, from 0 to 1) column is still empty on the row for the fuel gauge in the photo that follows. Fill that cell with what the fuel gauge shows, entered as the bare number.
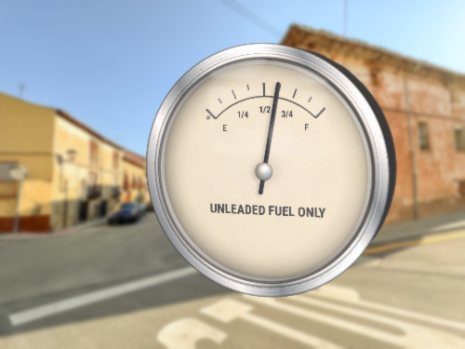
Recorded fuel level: 0.625
